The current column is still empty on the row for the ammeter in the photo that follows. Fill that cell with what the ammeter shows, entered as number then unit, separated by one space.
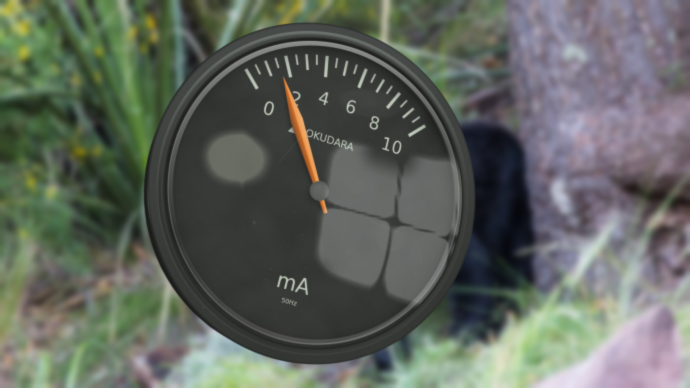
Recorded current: 1.5 mA
